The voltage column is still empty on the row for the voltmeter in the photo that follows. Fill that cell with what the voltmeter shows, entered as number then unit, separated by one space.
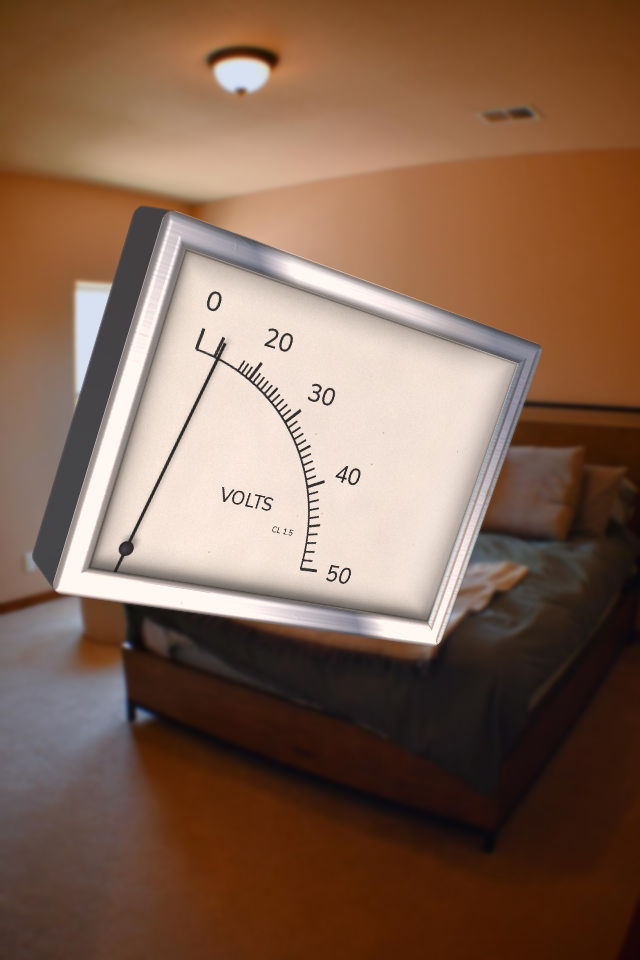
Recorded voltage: 10 V
